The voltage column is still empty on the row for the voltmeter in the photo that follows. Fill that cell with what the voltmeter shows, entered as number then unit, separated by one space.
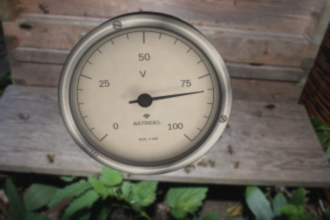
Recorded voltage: 80 V
